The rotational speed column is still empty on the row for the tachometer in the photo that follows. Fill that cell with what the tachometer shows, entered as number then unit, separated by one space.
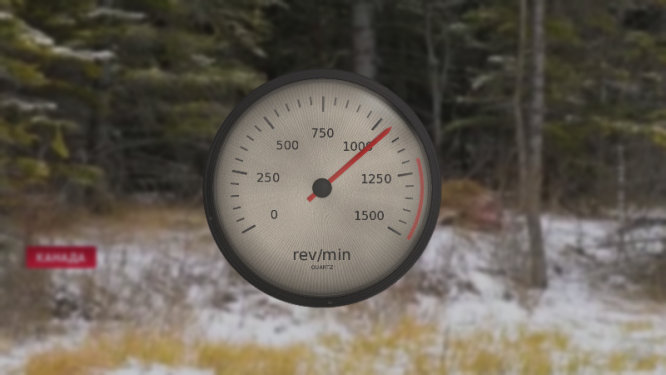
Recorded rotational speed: 1050 rpm
